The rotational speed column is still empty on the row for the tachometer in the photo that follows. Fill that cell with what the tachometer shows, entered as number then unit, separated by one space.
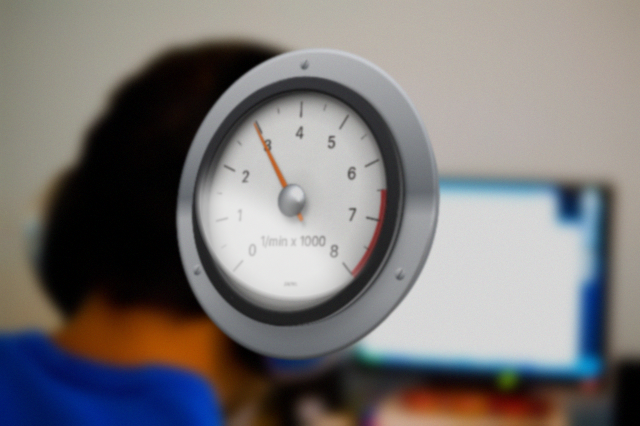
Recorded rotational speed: 3000 rpm
